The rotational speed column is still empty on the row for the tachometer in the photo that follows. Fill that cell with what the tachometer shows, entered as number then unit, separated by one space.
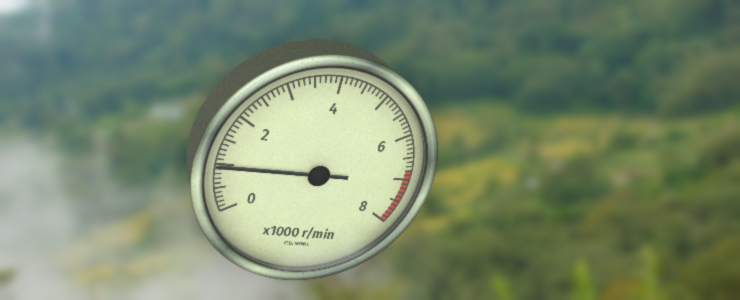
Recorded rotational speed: 1000 rpm
